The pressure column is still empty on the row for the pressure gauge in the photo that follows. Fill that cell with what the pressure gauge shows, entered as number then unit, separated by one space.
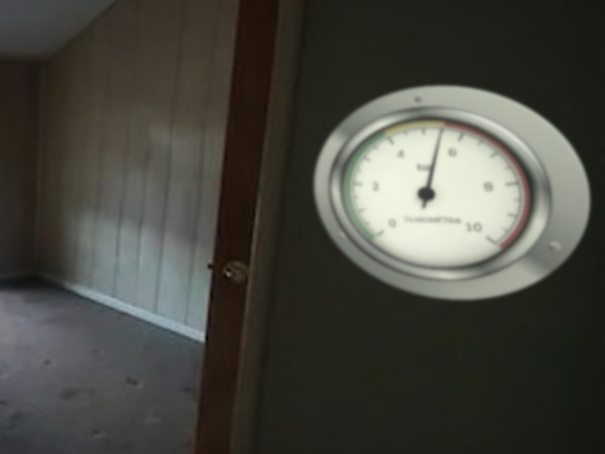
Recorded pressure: 5.5 bar
